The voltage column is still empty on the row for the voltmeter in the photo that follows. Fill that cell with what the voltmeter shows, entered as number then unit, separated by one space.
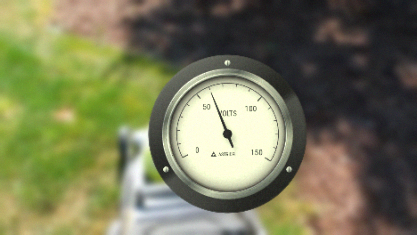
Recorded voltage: 60 V
